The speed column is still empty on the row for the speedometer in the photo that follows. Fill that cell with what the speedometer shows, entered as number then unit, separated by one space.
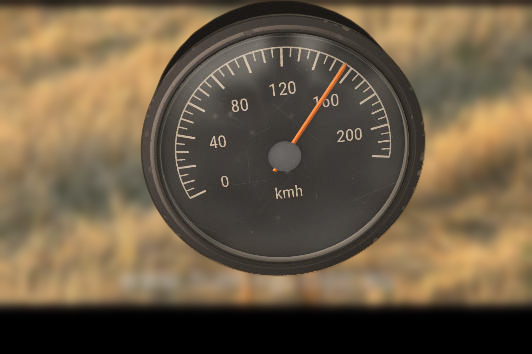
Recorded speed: 155 km/h
